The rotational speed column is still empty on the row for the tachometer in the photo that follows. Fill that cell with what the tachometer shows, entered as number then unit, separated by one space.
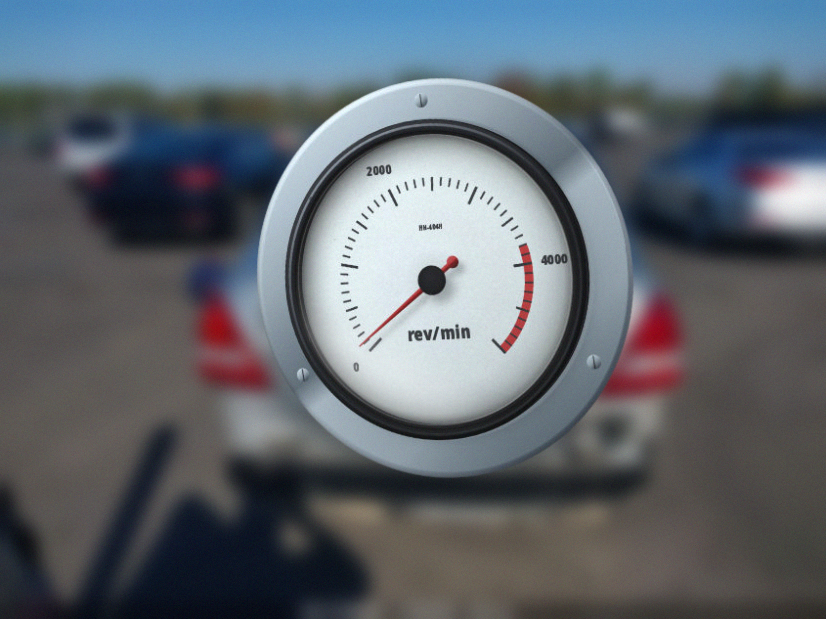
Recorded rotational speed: 100 rpm
